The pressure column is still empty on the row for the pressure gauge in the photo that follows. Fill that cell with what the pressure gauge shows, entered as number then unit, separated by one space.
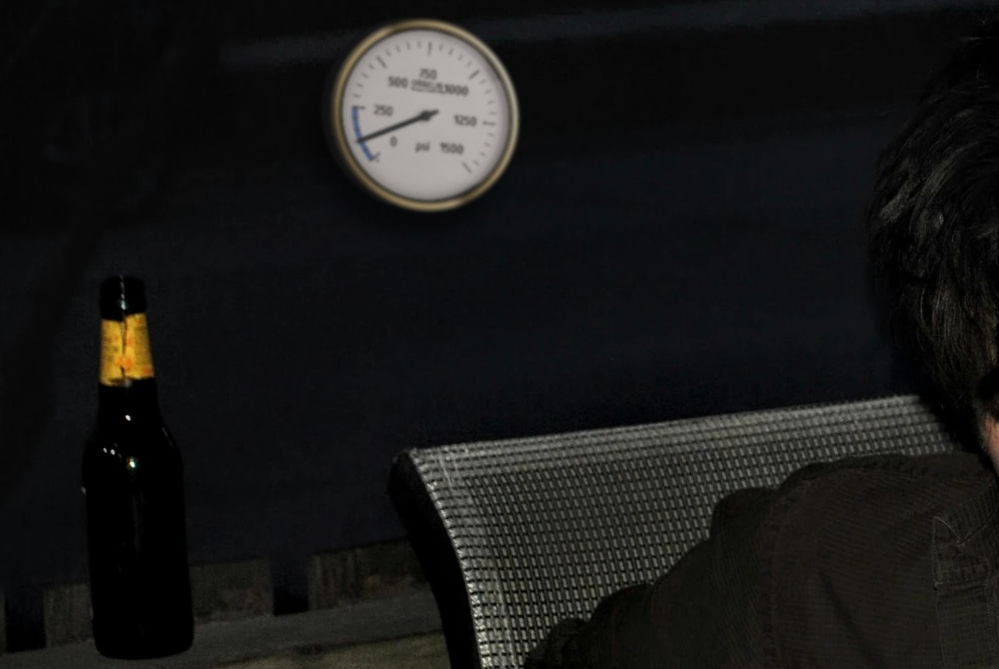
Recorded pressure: 100 psi
